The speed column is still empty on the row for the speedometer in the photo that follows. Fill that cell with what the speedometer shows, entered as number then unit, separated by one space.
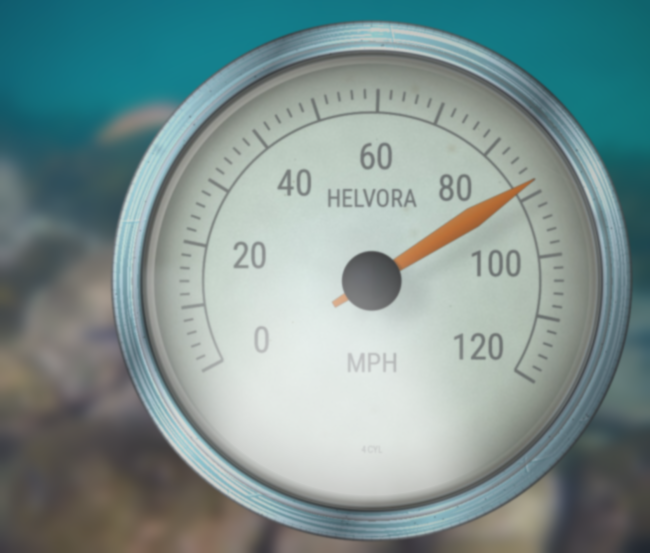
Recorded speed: 88 mph
